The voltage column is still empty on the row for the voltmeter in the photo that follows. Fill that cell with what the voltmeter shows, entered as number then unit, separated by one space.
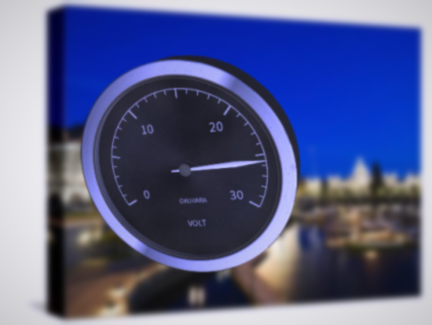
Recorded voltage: 25.5 V
